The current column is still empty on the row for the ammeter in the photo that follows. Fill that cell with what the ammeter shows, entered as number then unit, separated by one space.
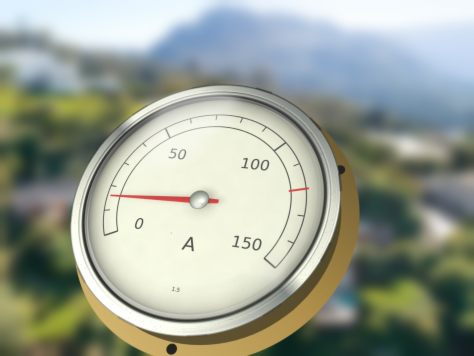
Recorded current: 15 A
